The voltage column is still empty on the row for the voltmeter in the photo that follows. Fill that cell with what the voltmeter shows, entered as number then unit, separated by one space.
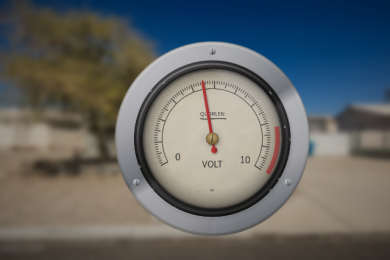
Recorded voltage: 4.5 V
